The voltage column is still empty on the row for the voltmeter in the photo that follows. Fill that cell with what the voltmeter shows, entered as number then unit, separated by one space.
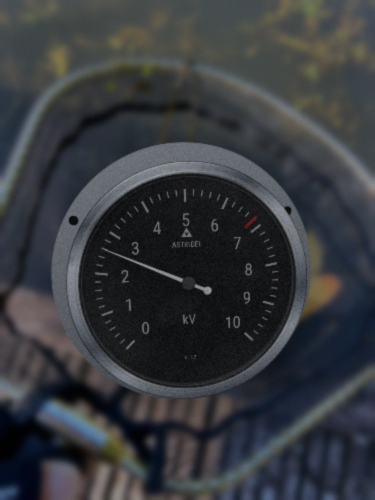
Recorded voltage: 2.6 kV
